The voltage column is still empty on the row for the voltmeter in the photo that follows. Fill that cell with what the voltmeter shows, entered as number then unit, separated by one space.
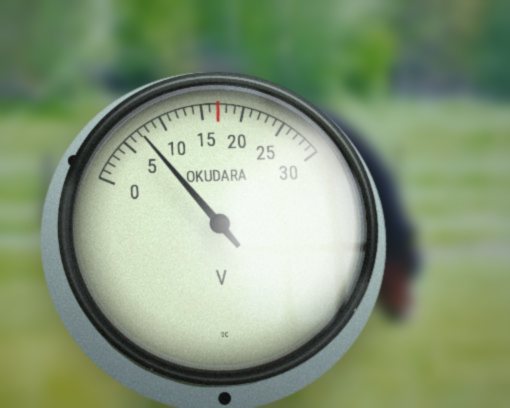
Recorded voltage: 7 V
